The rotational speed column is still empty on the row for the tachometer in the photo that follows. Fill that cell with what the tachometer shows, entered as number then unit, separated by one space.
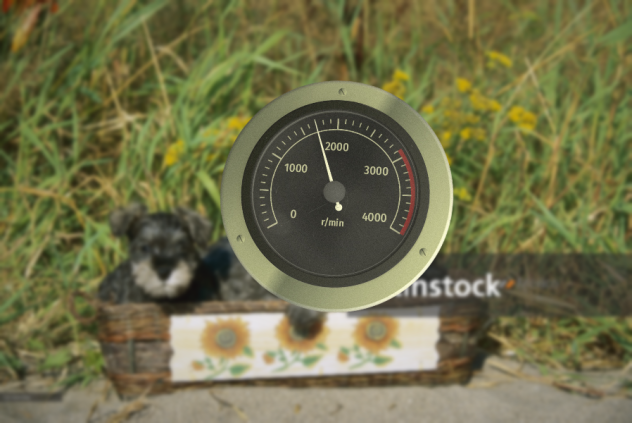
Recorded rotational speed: 1700 rpm
